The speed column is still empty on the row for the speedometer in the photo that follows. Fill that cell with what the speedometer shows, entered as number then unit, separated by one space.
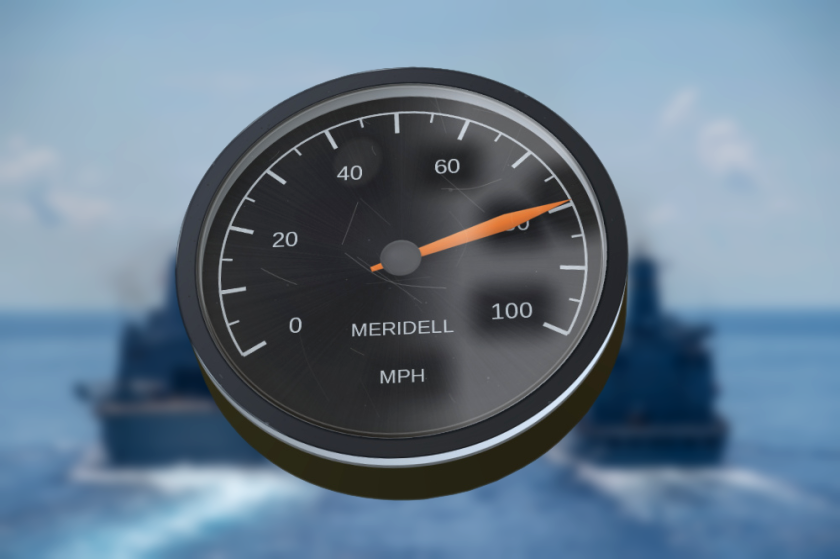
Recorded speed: 80 mph
